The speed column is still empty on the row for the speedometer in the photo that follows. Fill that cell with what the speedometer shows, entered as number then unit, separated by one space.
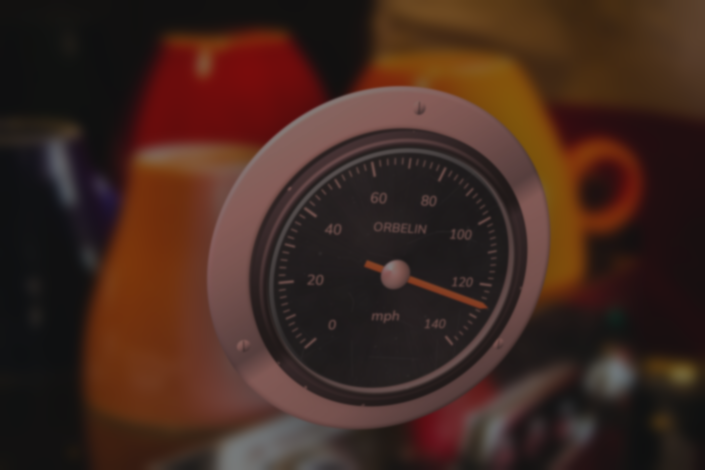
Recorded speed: 126 mph
